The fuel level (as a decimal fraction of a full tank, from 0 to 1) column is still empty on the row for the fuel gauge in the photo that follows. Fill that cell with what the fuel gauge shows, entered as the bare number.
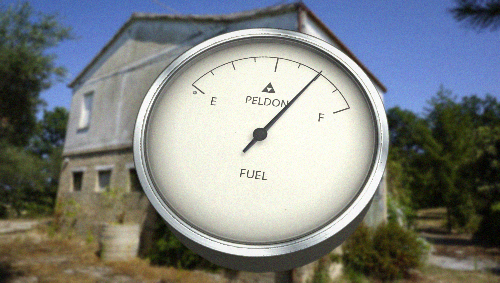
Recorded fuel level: 0.75
